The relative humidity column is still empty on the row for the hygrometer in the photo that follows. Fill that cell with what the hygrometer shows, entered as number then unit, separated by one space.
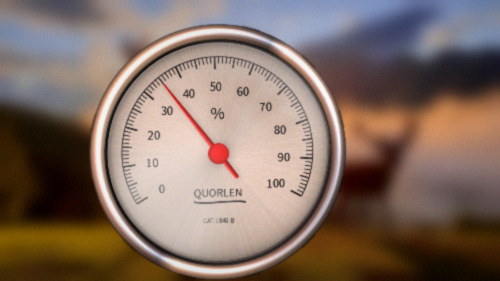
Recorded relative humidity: 35 %
